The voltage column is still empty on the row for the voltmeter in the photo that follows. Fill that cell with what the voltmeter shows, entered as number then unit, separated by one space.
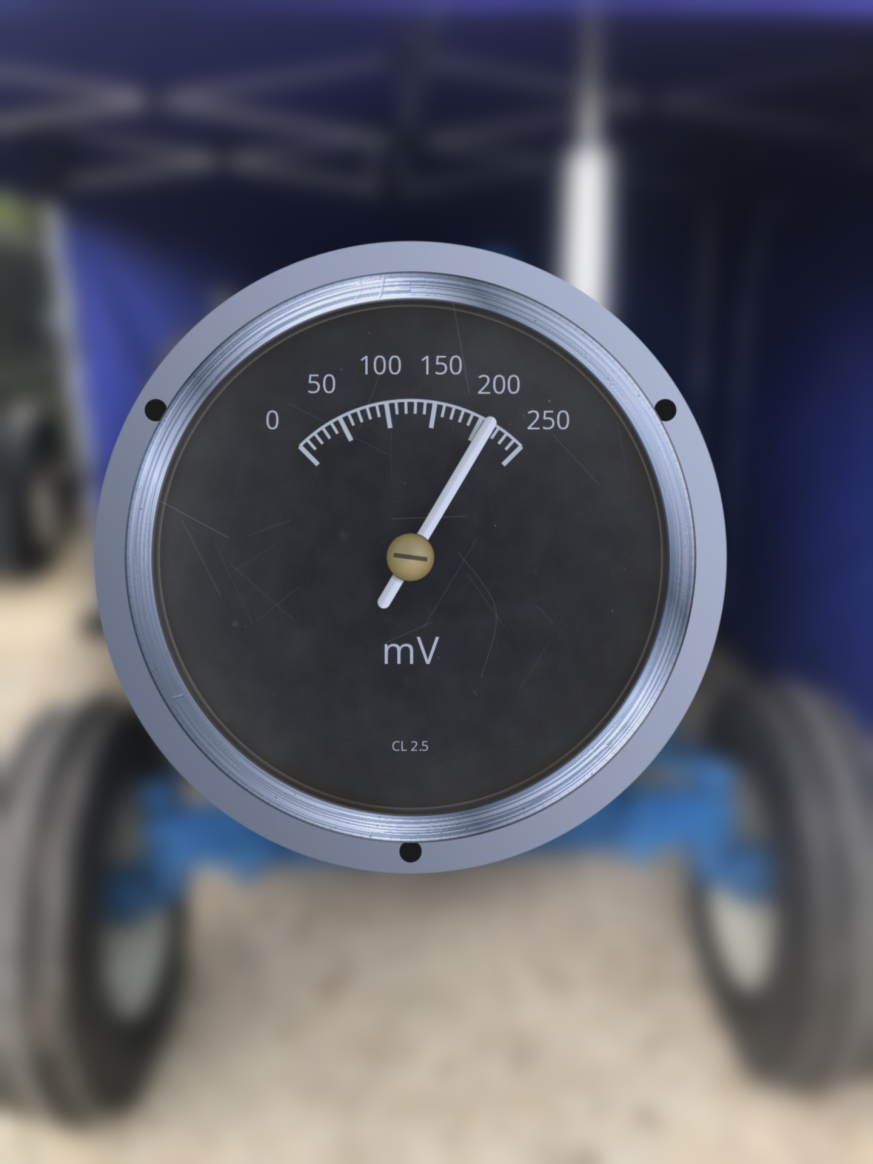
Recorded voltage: 210 mV
